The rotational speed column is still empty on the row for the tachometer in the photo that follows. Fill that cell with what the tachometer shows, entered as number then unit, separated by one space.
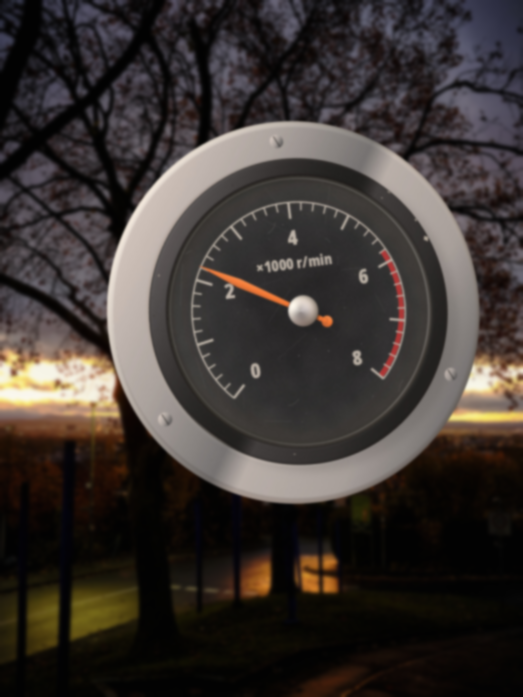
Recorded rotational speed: 2200 rpm
